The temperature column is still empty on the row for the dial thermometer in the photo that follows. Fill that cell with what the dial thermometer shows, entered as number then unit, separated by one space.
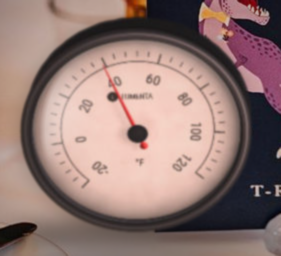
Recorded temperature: 40 °F
